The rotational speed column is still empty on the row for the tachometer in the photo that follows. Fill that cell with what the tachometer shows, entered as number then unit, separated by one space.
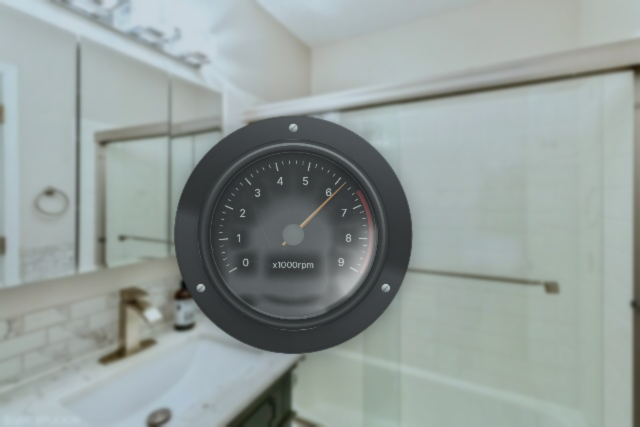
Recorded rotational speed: 6200 rpm
